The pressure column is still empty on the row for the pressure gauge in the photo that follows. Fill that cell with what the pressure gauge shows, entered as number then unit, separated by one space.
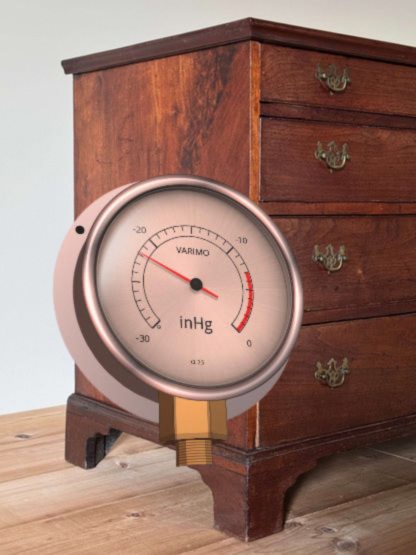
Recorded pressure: -22 inHg
